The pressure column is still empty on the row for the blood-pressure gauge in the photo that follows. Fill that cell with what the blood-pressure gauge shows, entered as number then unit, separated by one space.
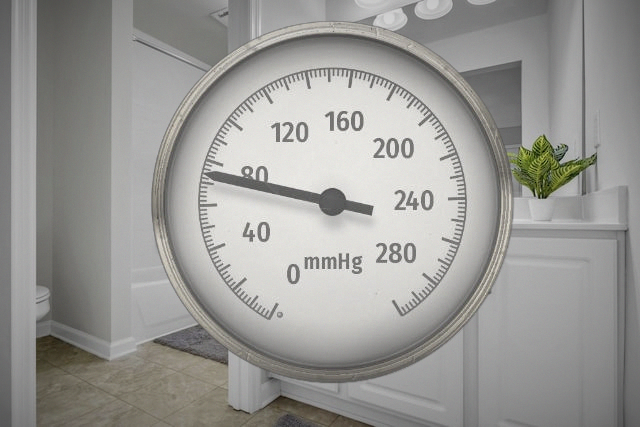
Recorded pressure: 74 mmHg
